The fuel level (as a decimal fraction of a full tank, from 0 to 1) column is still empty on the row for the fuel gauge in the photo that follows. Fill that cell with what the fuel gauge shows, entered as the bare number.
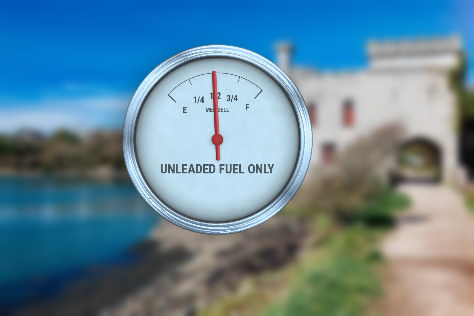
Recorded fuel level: 0.5
